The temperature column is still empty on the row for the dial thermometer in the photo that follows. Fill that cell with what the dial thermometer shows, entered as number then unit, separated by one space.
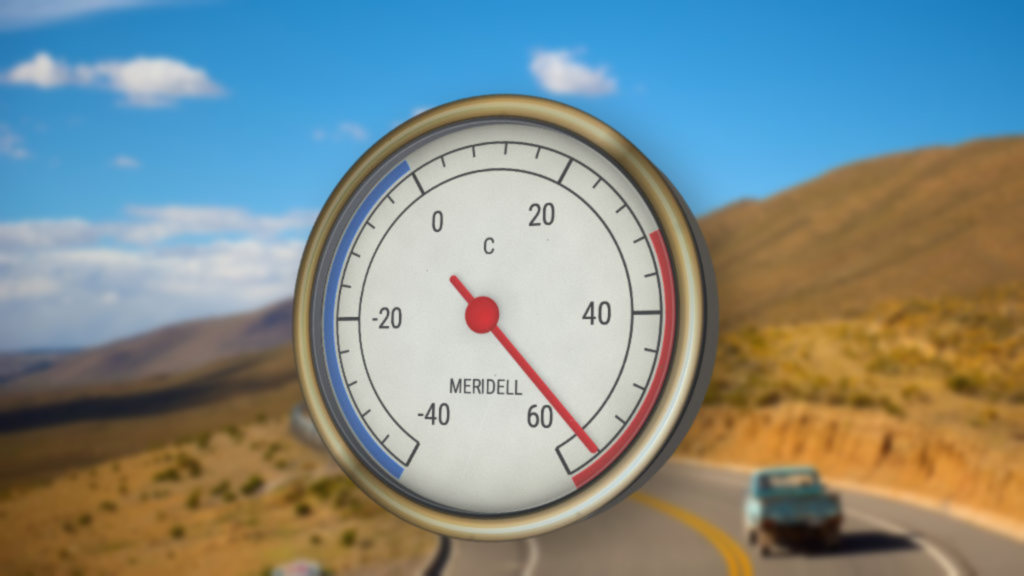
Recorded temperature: 56 °C
